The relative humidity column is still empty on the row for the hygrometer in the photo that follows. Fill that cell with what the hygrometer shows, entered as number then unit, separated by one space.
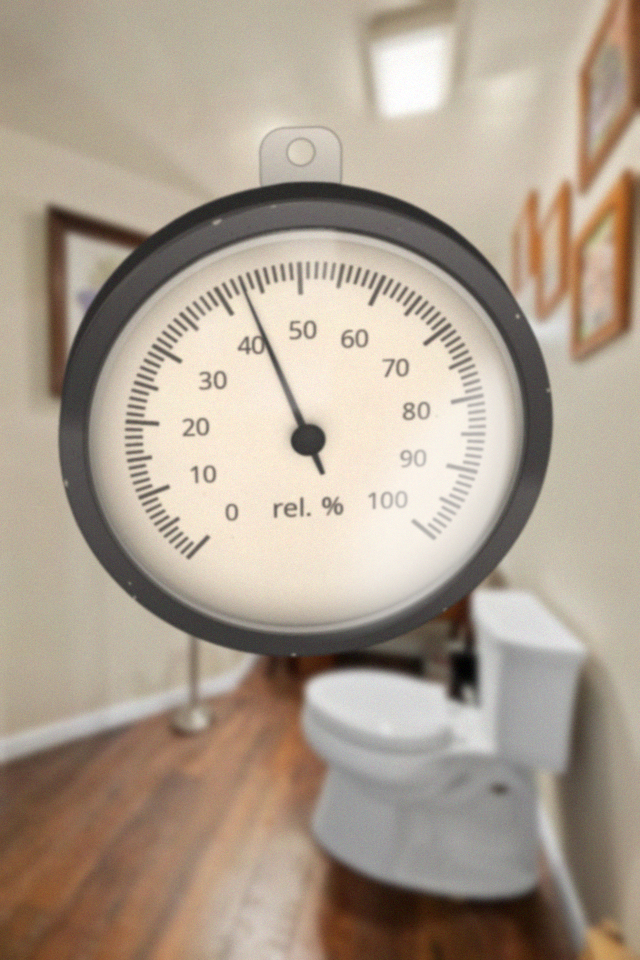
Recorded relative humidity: 43 %
